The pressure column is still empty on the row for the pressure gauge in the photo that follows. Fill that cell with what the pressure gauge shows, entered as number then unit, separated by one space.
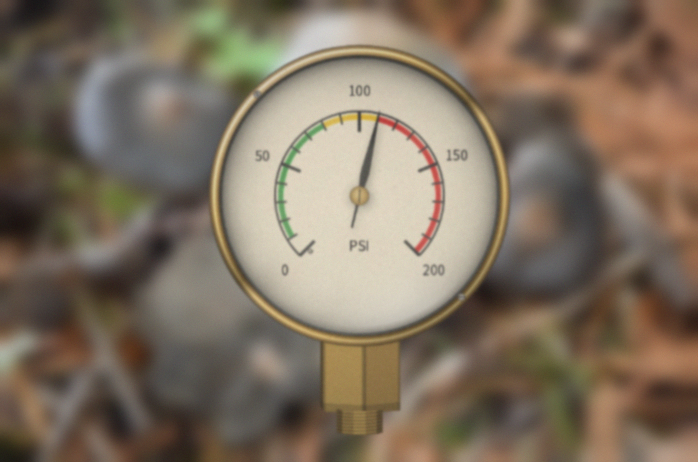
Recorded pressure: 110 psi
